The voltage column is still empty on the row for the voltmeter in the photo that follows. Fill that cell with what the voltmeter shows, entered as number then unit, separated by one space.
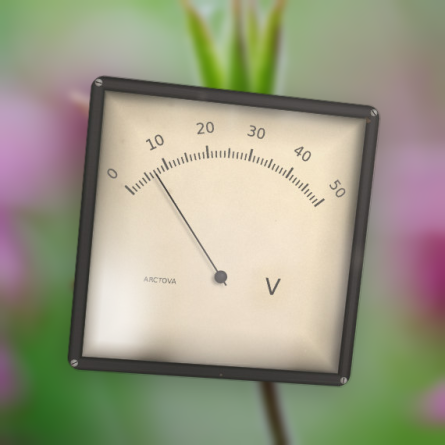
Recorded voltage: 7 V
